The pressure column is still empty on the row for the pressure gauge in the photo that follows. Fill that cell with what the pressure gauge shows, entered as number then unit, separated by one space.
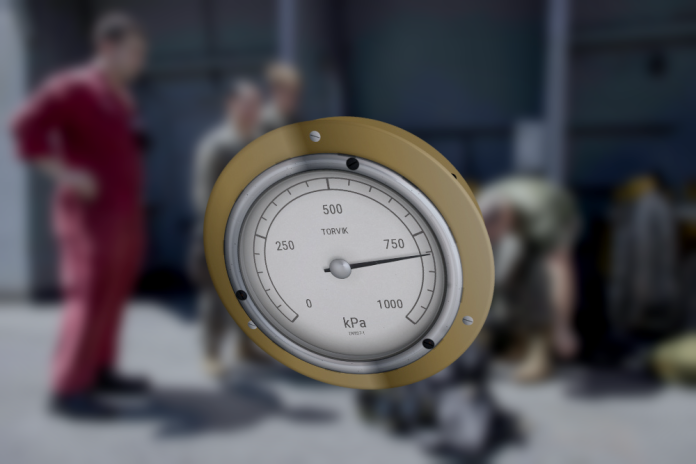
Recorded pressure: 800 kPa
